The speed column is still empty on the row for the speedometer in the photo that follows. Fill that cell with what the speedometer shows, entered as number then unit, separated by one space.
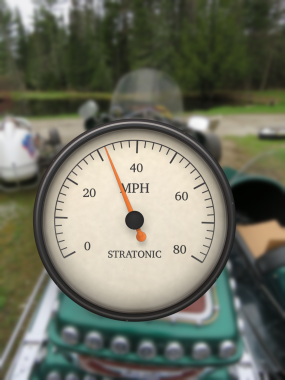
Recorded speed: 32 mph
